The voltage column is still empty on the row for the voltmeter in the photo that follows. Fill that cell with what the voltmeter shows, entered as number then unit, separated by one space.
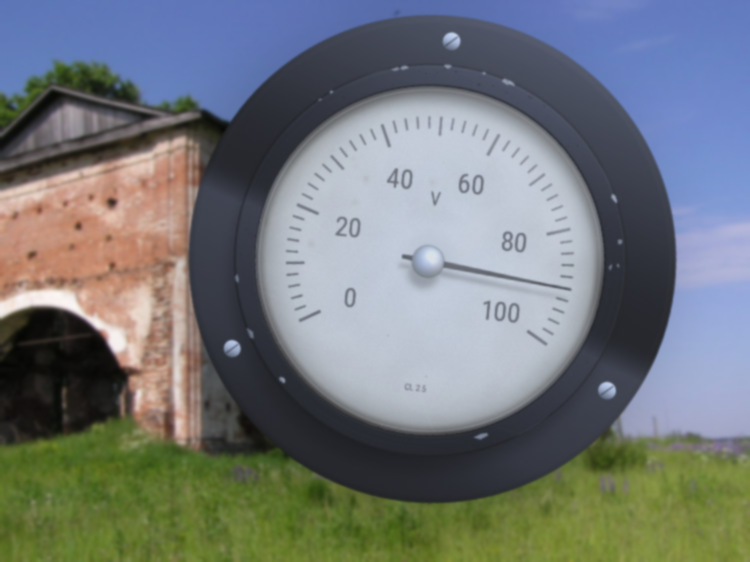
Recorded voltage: 90 V
